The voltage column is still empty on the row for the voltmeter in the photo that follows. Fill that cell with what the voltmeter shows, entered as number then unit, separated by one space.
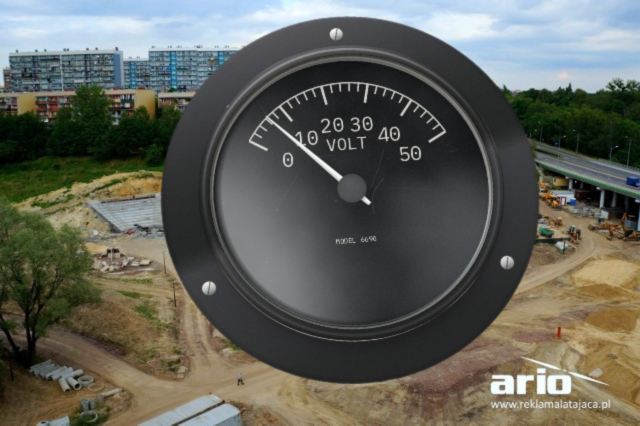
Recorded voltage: 6 V
